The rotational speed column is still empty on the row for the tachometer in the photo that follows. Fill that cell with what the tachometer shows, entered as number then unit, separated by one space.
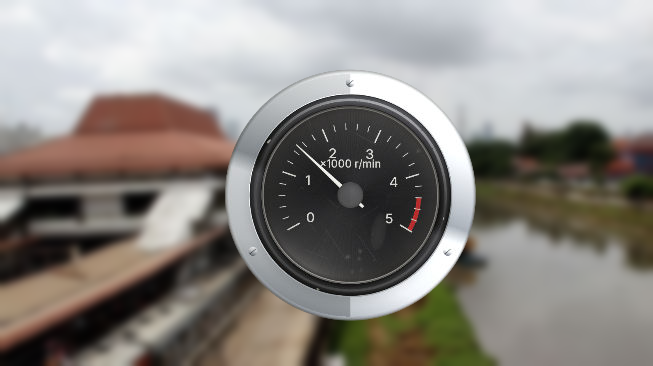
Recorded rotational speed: 1500 rpm
